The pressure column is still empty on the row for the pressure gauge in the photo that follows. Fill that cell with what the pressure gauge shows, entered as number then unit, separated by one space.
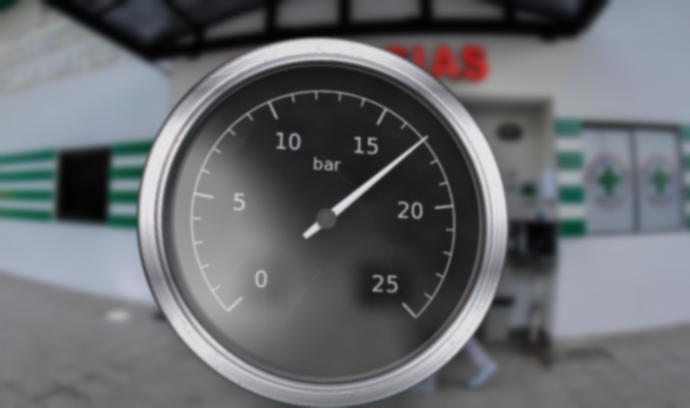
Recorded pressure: 17 bar
